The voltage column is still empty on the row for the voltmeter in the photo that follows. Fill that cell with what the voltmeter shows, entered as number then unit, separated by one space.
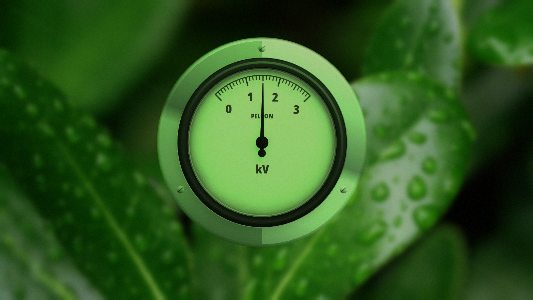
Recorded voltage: 1.5 kV
